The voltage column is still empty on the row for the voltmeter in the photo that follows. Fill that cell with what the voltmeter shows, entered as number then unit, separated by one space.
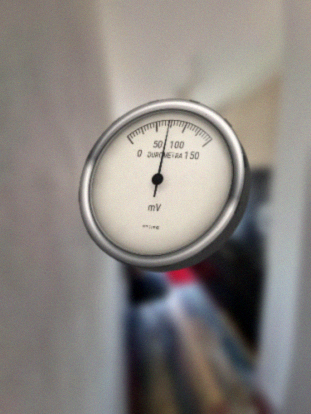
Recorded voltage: 75 mV
